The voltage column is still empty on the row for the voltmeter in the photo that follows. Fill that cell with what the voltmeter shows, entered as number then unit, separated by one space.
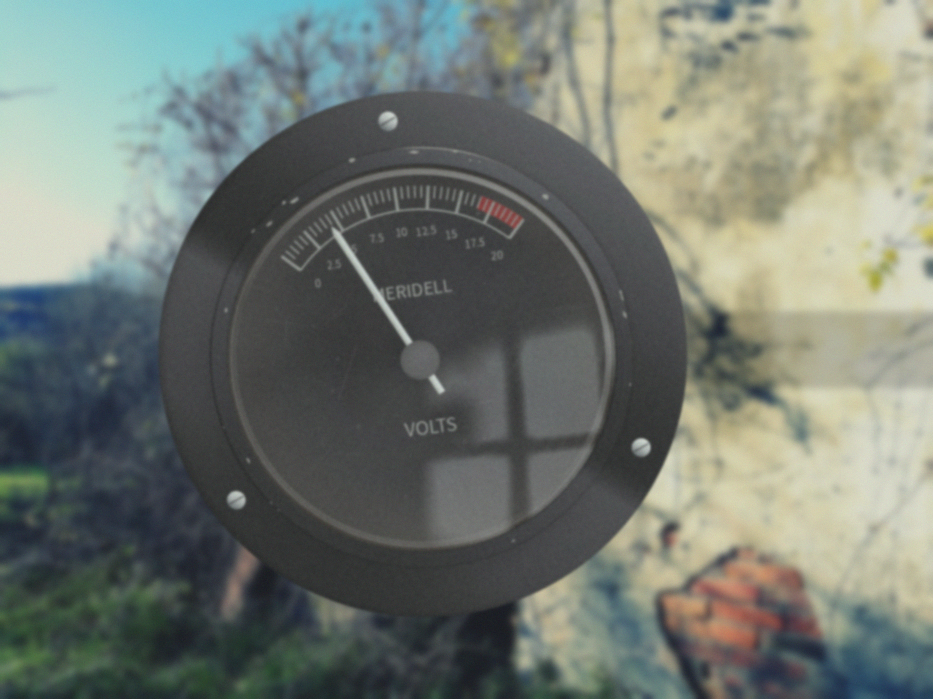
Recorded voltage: 4.5 V
